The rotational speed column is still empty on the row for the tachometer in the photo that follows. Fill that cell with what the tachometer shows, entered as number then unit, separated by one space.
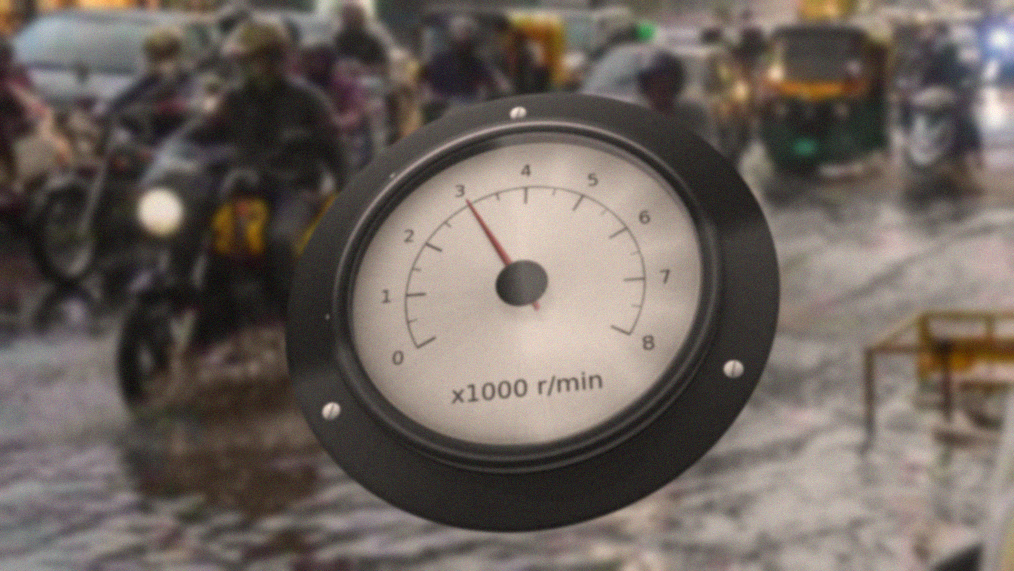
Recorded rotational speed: 3000 rpm
